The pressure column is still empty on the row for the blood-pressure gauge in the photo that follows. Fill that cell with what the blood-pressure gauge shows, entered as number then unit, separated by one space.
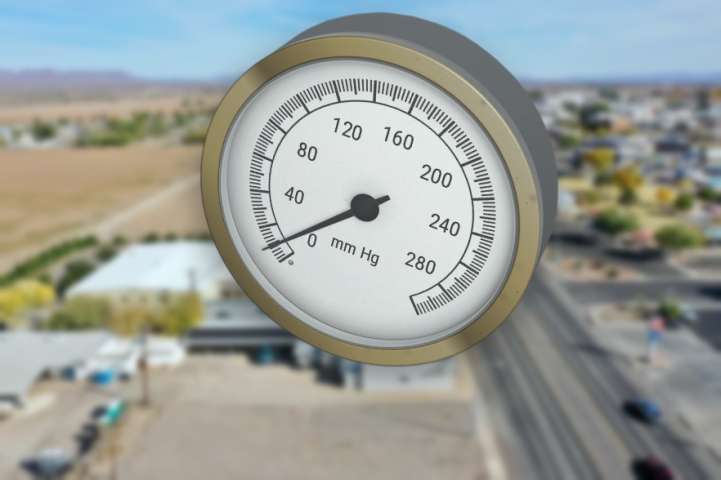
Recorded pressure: 10 mmHg
